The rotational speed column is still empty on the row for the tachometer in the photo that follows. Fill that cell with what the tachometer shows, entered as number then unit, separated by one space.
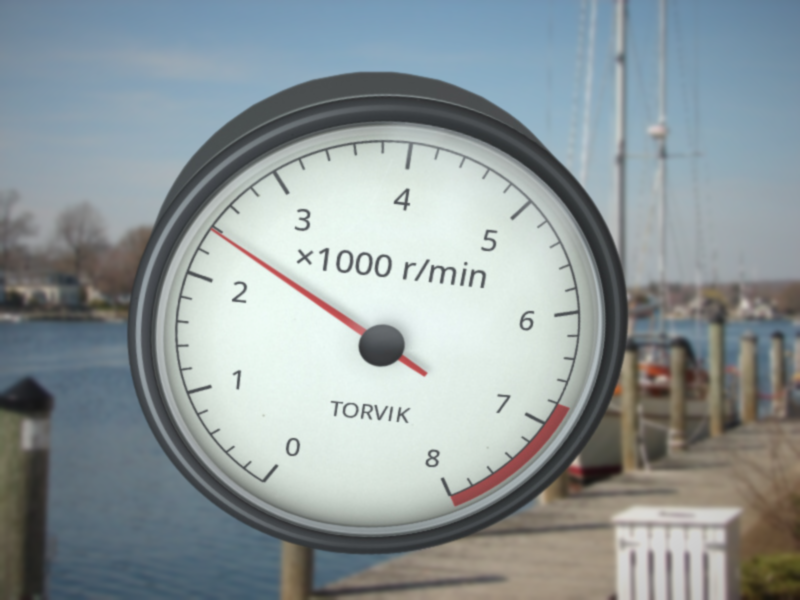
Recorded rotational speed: 2400 rpm
